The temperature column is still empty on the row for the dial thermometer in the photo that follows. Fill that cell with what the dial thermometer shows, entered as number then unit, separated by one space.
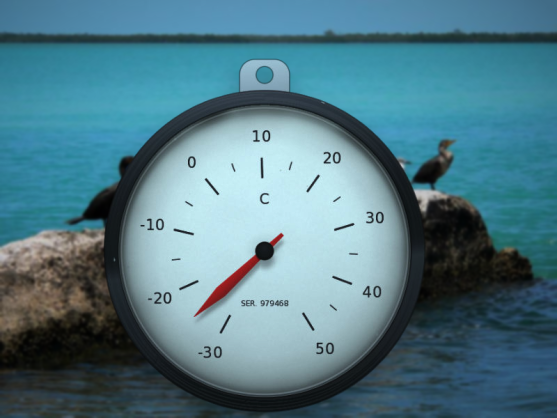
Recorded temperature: -25 °C
